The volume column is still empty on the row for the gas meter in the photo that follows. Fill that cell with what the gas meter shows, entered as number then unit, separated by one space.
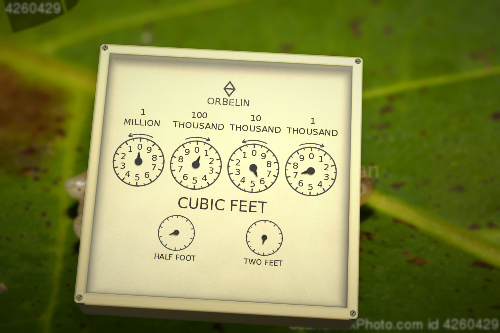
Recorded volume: 5700 ft³
